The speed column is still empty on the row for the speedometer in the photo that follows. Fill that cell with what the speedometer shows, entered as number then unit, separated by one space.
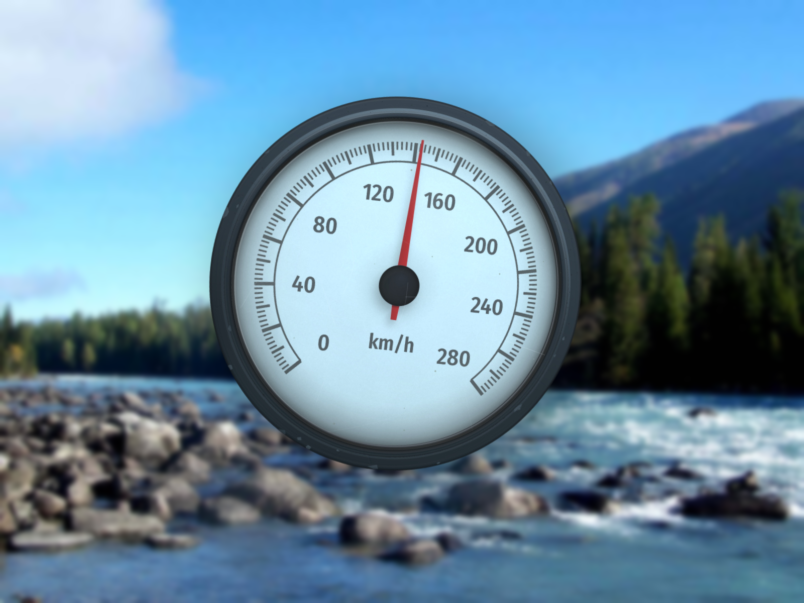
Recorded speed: 142 km/h
